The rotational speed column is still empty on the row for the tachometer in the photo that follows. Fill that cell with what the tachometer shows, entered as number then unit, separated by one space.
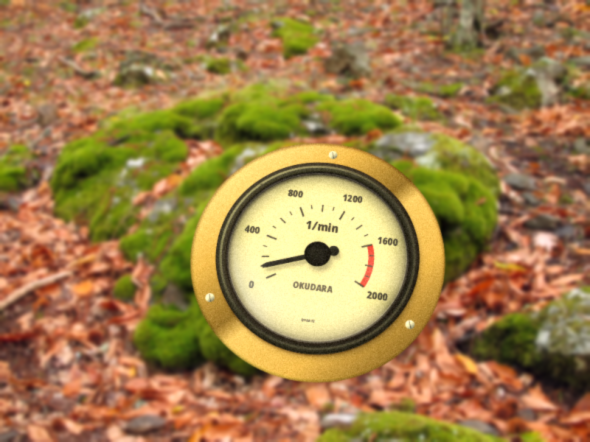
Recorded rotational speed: 100 rpm
